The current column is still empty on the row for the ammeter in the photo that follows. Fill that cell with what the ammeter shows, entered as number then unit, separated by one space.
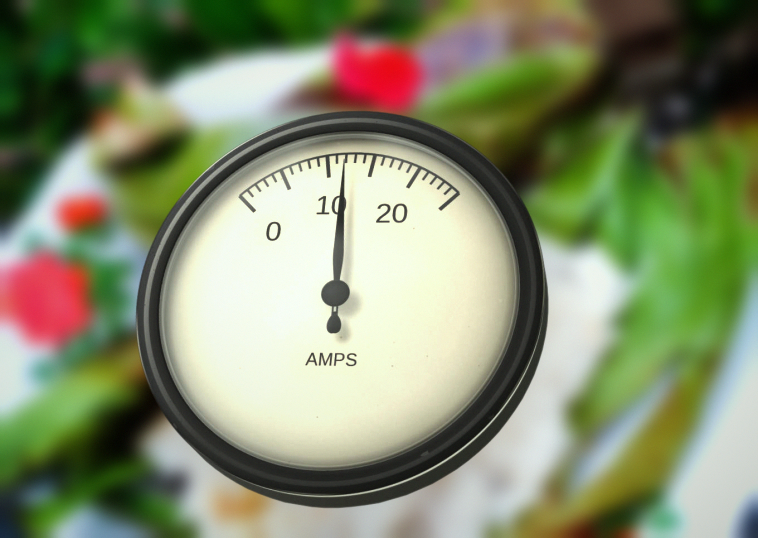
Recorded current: 12 A
